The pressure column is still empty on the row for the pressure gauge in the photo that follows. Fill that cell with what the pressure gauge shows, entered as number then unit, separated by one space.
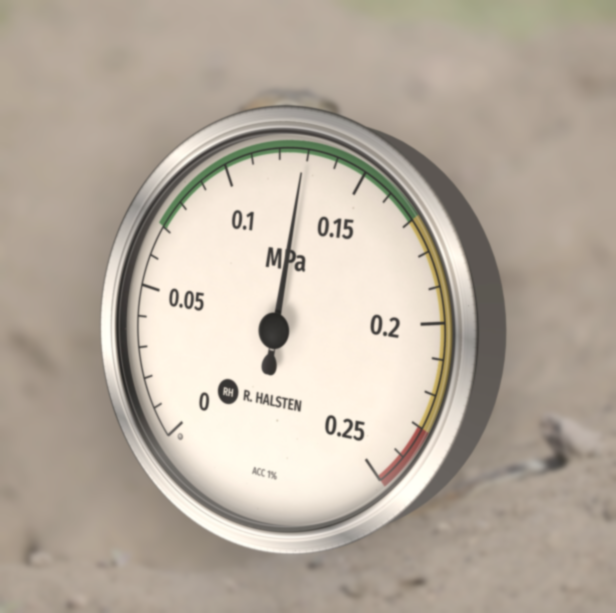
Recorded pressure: 0.13 MPa
